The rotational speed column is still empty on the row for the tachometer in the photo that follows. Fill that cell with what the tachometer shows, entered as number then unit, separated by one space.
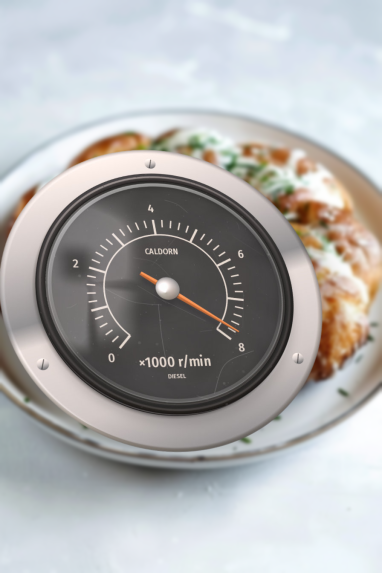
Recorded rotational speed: 7800 rpm
